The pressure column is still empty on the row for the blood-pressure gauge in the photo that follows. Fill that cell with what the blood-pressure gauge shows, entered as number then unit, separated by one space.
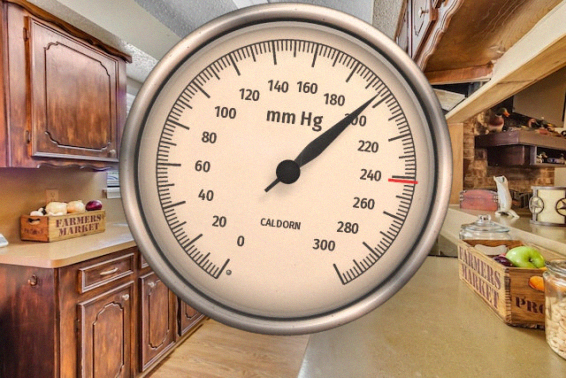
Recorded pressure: 196 mmHg
